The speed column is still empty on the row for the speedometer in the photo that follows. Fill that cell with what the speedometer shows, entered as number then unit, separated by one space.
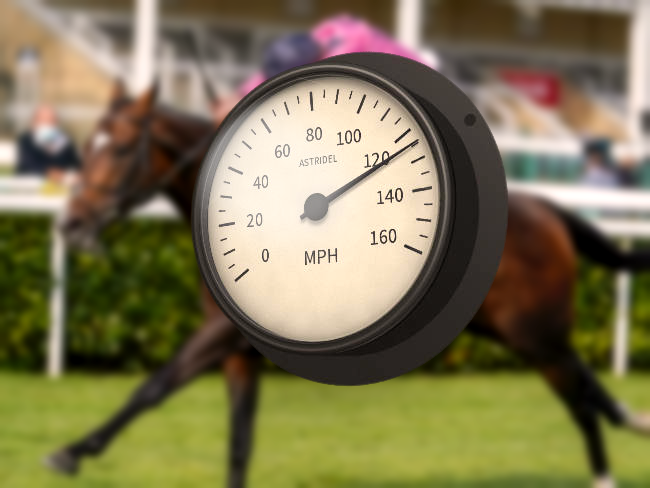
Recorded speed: 125 mph
